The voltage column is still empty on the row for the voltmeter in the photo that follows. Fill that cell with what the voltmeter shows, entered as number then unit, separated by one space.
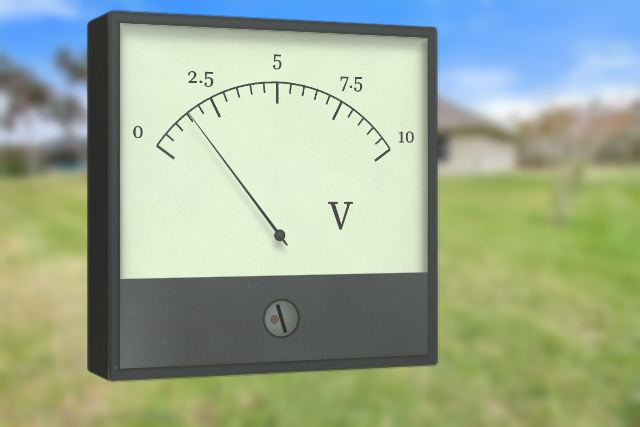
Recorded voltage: 1.5 V
